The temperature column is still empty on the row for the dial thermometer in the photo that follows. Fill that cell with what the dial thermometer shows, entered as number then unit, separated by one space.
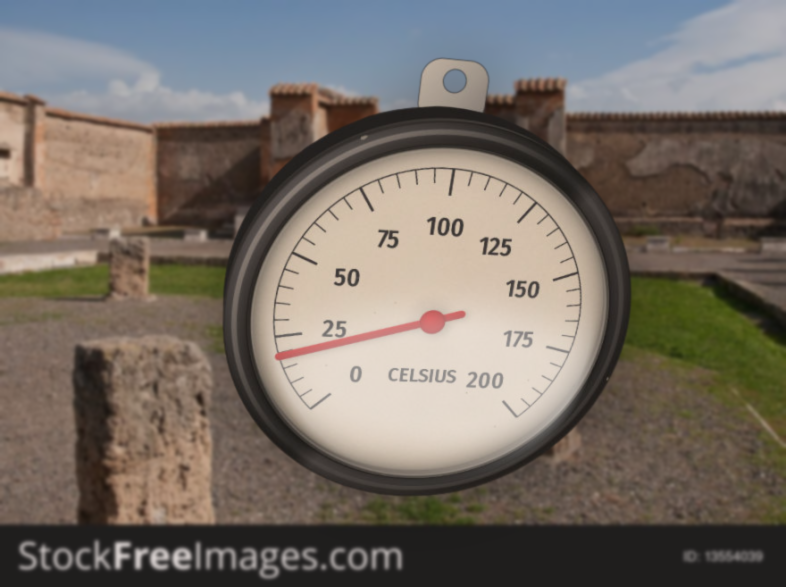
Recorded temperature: 20 °C
